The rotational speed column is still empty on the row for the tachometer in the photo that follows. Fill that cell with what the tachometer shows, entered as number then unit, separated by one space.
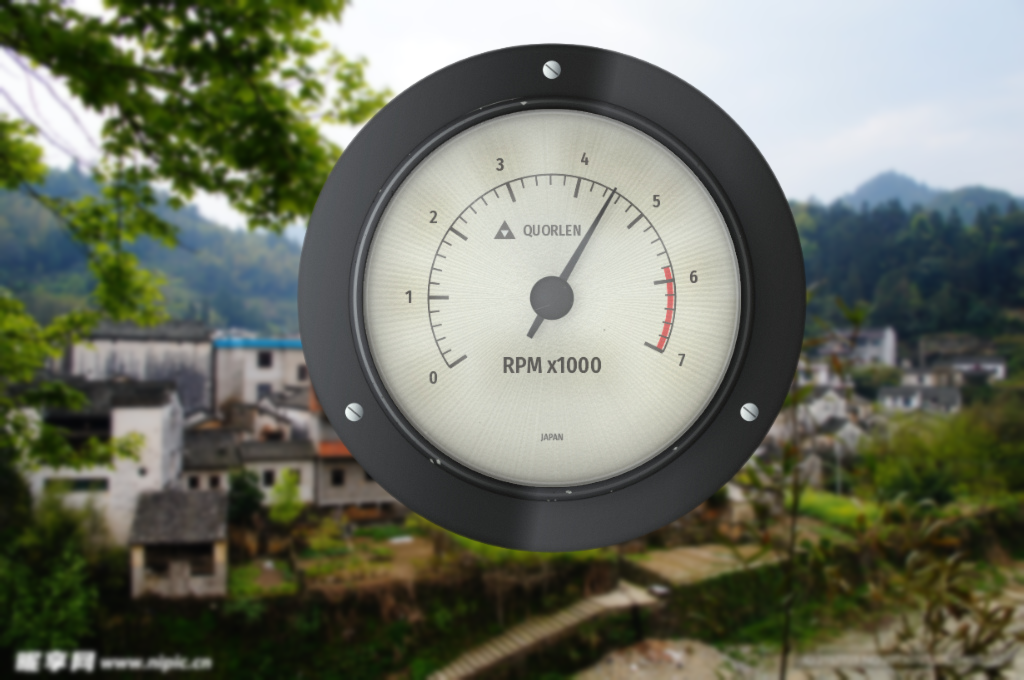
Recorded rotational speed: 4500 rpm
